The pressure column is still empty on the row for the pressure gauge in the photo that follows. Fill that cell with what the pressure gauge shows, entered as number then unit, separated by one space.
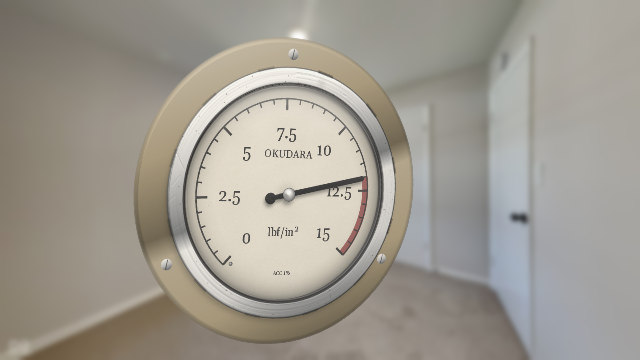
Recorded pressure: 12 psi
